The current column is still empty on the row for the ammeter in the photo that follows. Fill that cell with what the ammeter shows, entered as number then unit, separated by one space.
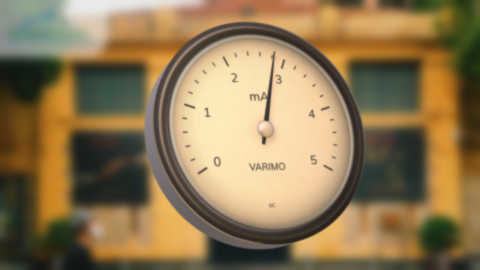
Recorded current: 2.8 mA
